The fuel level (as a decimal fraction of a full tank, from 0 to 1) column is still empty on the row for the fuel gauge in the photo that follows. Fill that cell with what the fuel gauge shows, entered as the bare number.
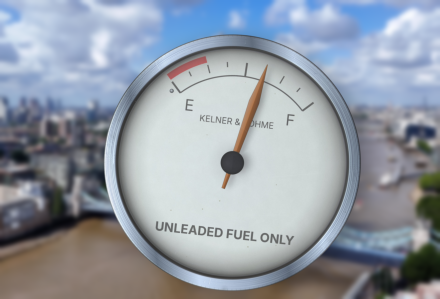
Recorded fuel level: 0.625
